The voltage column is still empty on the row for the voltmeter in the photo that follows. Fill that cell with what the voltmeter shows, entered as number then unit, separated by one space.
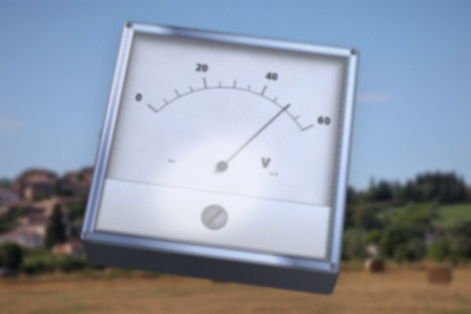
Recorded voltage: 50 V
